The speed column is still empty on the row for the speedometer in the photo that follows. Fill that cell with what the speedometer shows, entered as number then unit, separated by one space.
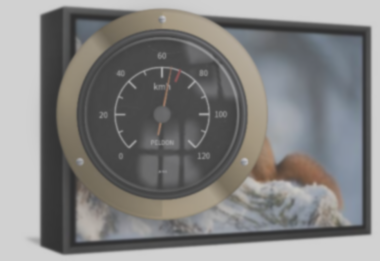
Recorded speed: 65 km/h
